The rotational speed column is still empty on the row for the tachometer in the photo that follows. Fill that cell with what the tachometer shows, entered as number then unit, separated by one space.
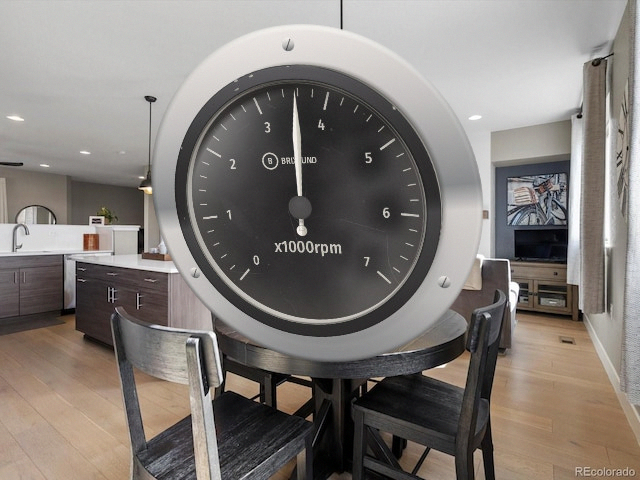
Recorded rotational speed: 3600 rpm
